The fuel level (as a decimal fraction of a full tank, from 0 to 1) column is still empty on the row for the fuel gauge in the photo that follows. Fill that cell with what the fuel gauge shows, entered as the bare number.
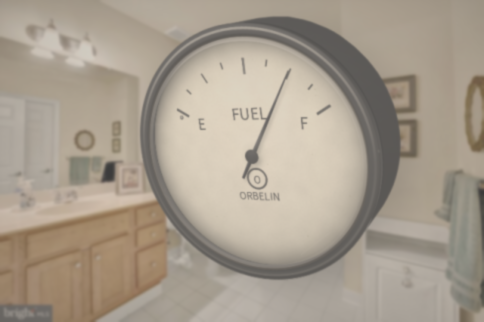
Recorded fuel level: 0.75
